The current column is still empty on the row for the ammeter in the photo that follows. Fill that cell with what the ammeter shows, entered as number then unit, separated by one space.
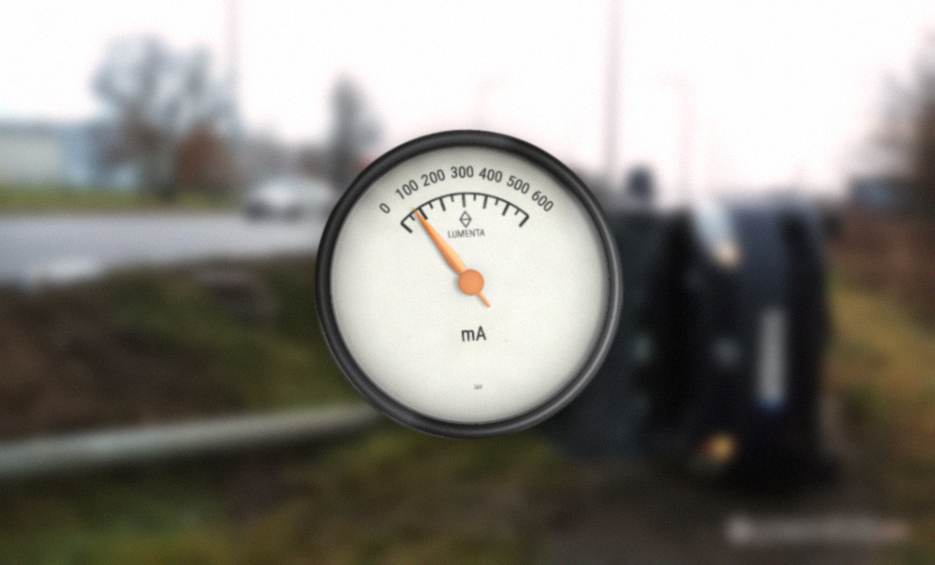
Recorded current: 75 mA
